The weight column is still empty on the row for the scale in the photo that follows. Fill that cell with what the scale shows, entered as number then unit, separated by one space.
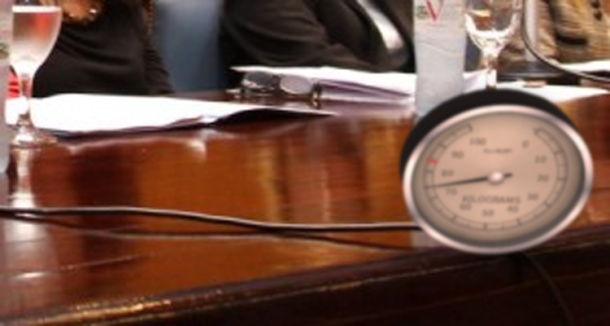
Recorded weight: 75 kg
